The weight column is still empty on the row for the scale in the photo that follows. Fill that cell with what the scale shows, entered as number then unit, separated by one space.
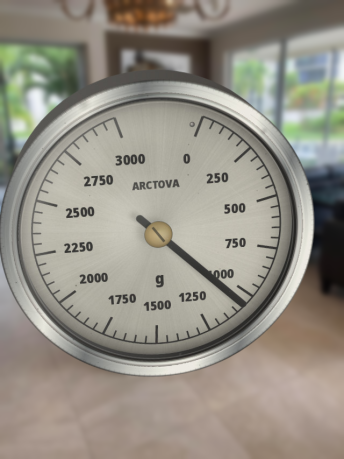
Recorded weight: 1050 g
